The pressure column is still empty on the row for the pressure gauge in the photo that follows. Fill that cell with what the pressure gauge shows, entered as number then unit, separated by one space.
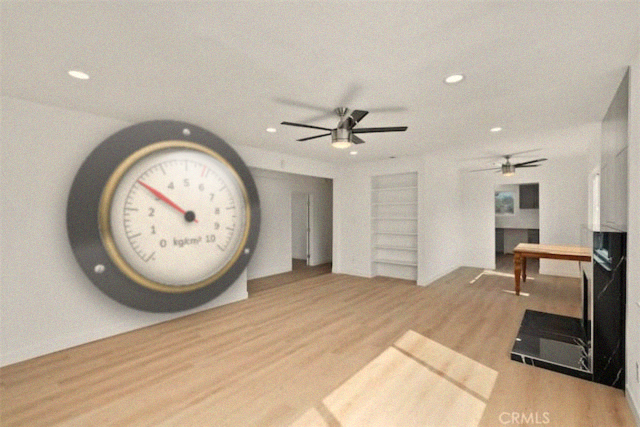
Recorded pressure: 3 kg/cm²
